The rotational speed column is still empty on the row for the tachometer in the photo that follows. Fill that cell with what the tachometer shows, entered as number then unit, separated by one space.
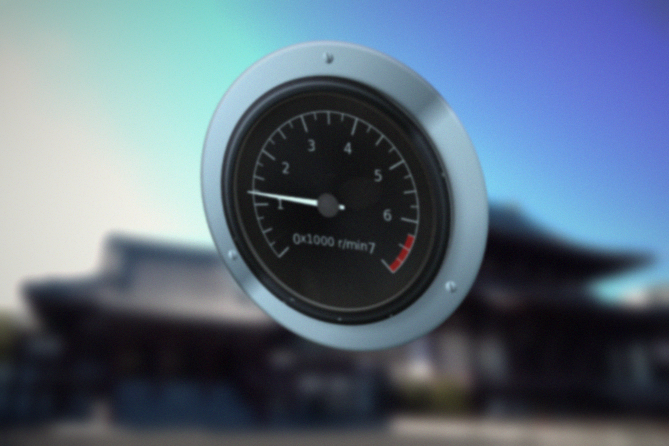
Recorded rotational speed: 1250 rpm
